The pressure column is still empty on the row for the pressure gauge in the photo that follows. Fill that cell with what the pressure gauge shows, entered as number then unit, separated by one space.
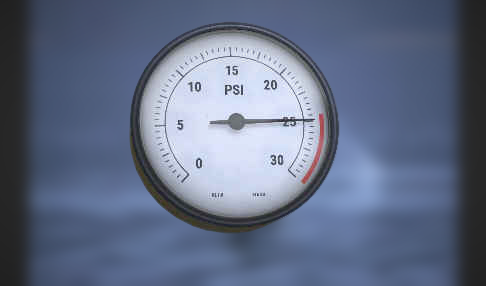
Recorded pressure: 25 psi
